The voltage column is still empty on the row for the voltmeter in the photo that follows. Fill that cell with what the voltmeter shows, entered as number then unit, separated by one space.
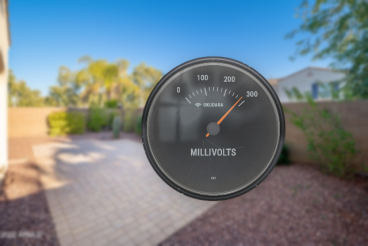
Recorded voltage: 280 mV
